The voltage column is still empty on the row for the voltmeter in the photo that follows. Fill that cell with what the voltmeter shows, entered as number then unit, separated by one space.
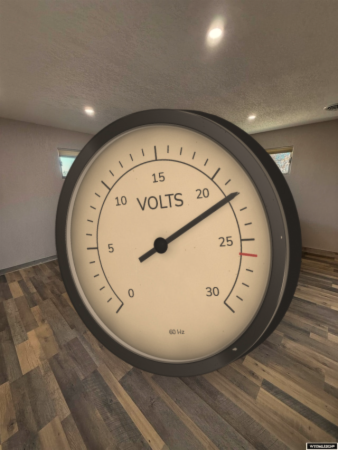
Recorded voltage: 22 V
